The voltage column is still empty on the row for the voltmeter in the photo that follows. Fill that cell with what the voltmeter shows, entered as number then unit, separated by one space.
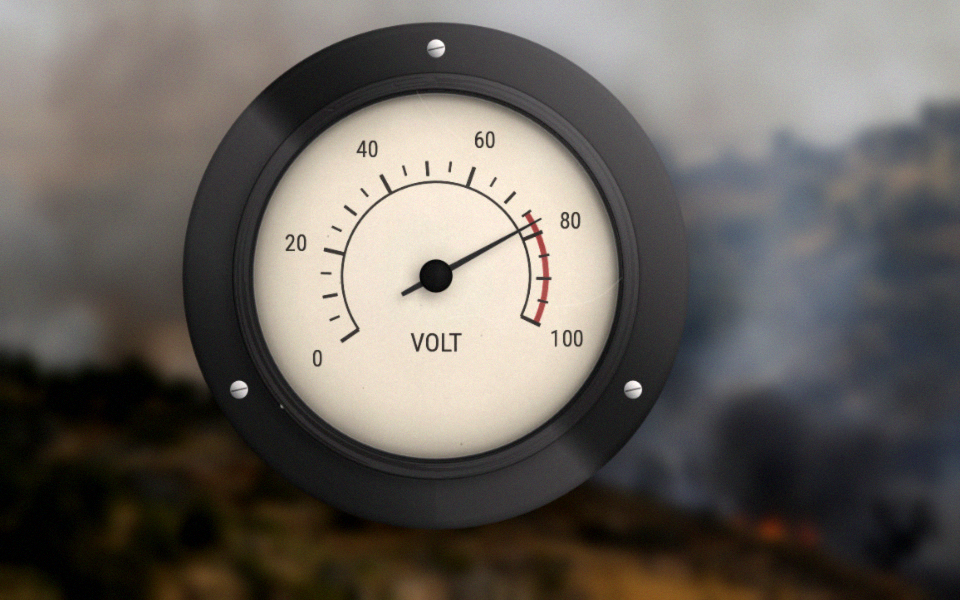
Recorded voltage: 77.5 V
